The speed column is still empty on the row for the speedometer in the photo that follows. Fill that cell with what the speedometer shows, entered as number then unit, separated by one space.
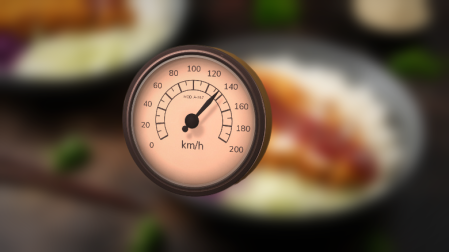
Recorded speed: 135 km/h
